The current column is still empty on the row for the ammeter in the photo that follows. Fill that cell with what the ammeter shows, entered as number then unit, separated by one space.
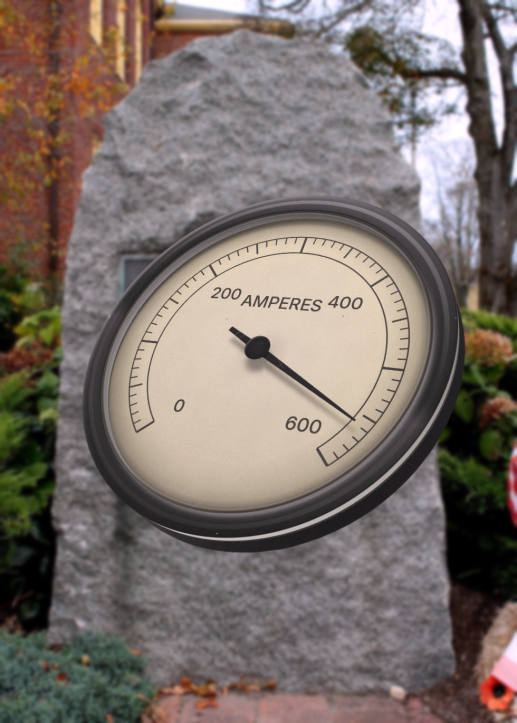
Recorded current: 560 A
